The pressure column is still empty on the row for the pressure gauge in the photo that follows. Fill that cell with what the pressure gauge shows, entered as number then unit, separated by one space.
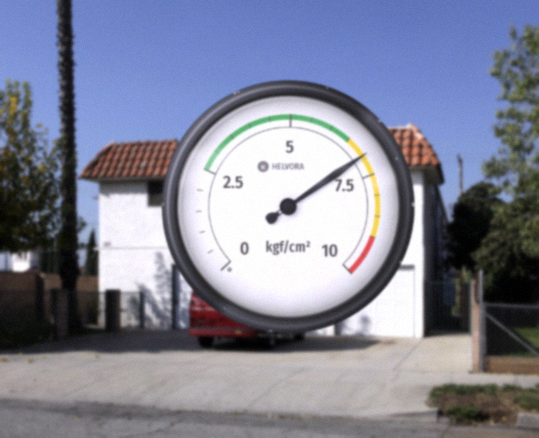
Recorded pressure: 7 kg/cm²
